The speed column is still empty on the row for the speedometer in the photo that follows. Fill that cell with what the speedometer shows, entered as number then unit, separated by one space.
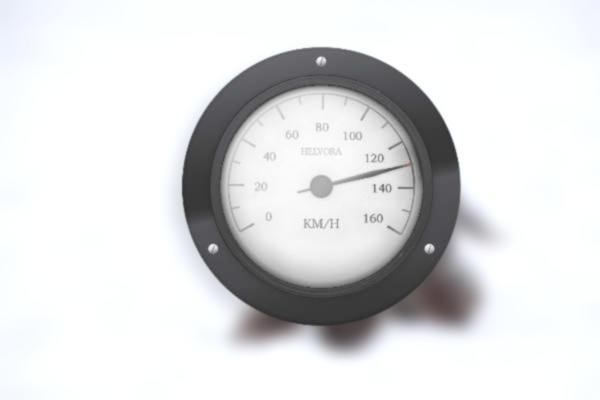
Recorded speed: 130 km/h
